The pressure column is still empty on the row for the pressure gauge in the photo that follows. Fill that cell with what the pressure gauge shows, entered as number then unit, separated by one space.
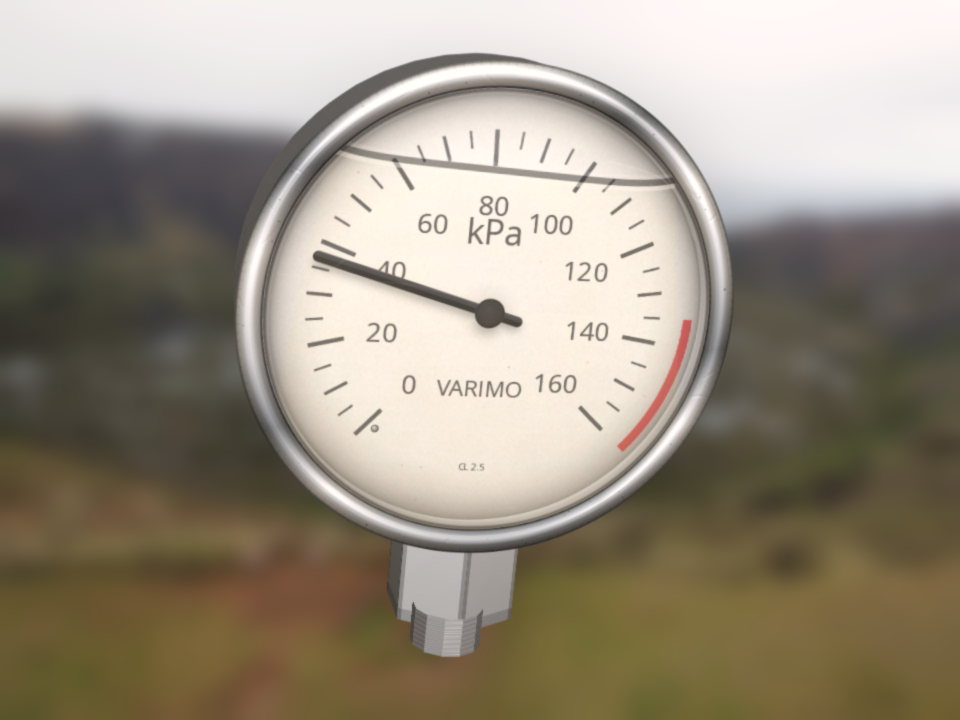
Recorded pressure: 37.5 kPa
